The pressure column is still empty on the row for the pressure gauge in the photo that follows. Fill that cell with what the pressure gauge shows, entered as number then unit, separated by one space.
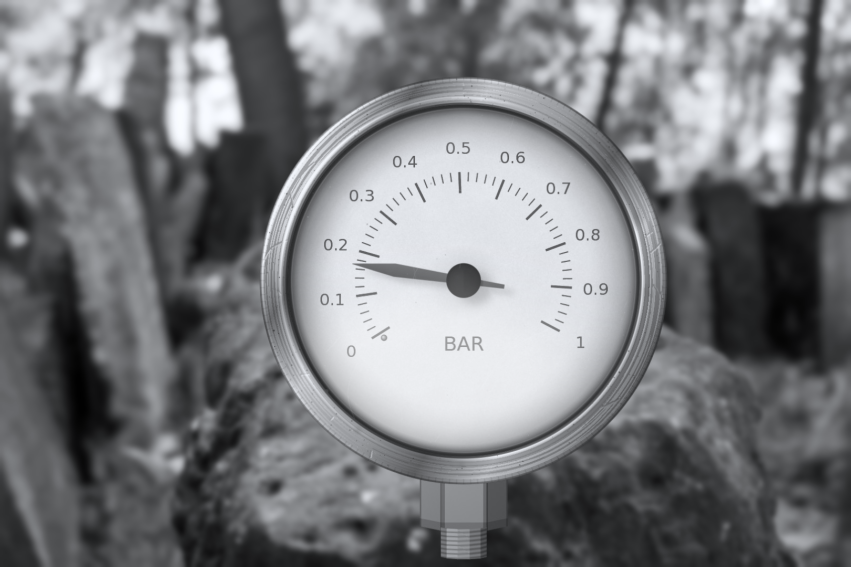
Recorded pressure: 0.17 bar
